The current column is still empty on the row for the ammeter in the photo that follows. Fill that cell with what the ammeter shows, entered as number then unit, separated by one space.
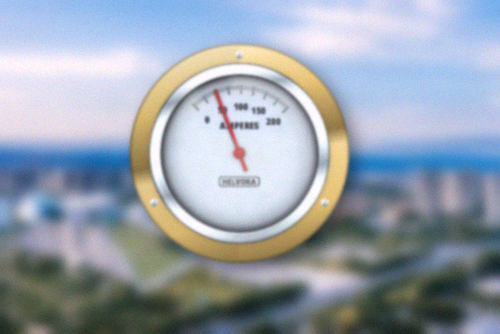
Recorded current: 50 A
